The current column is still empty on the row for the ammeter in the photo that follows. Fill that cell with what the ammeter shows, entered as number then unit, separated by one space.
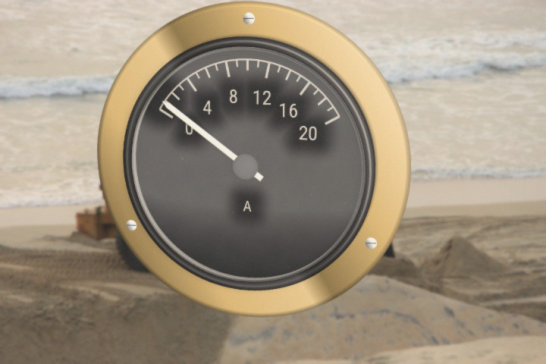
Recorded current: 1 A
